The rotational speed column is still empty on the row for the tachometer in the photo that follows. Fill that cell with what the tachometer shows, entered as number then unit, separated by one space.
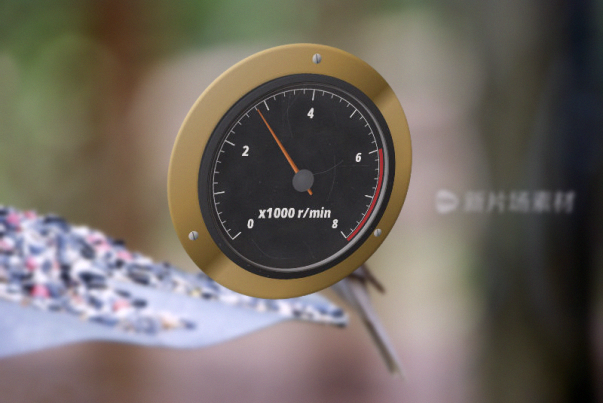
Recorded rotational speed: 2800 rpm
